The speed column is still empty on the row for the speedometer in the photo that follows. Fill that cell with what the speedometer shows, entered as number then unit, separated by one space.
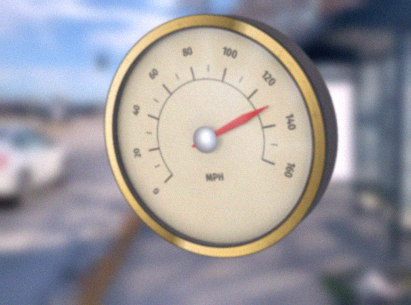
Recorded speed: 130 mph
